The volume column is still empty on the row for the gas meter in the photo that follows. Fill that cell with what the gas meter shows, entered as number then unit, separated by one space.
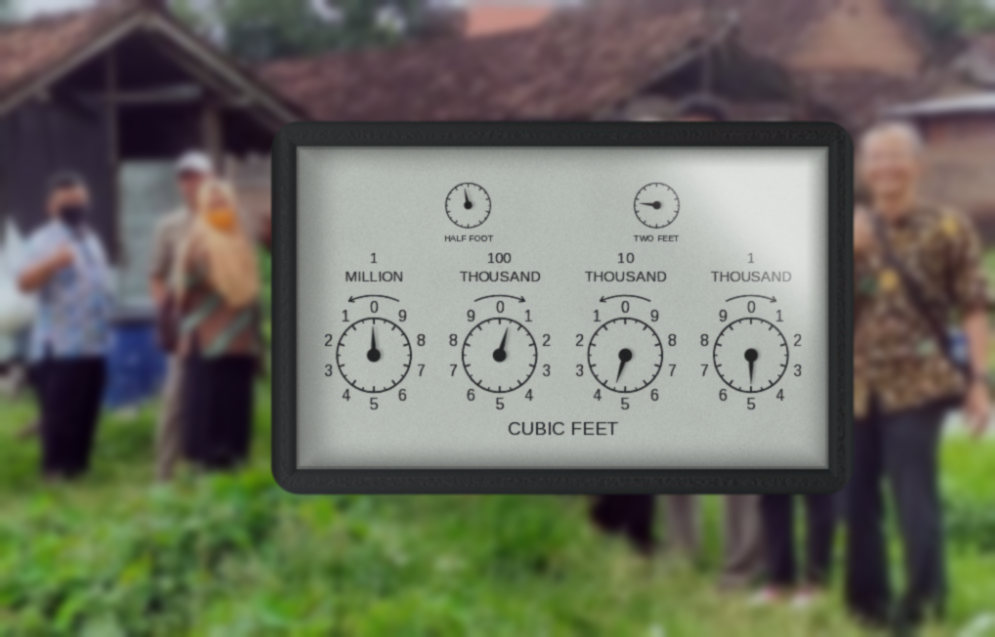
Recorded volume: 4500 ft³
